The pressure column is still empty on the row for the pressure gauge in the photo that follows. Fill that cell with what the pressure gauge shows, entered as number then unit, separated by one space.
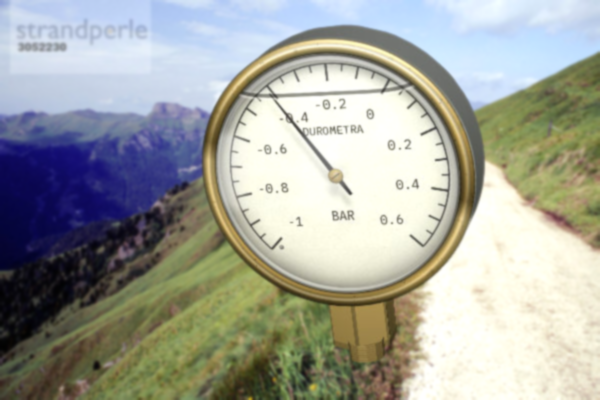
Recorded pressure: -0.4 bar
